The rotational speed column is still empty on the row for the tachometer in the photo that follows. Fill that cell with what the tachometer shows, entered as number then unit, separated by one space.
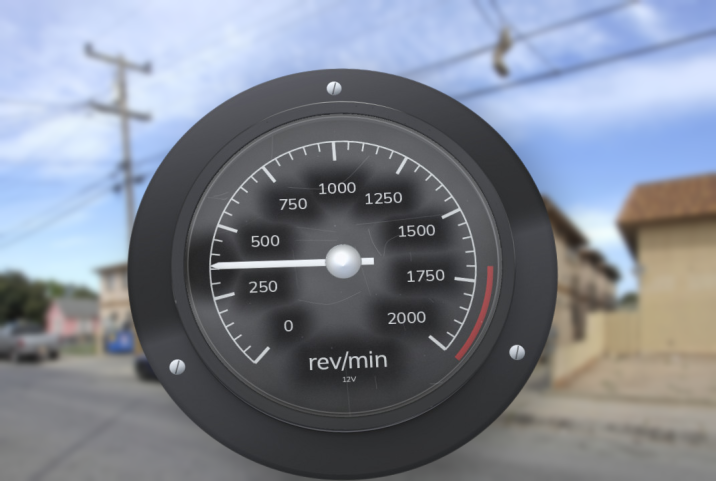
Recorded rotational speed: 350 rpm
